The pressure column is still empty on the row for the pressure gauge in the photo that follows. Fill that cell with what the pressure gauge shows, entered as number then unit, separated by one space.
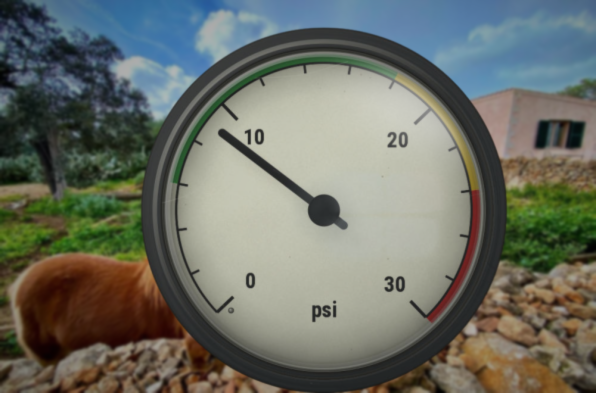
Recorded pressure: 9 psi
